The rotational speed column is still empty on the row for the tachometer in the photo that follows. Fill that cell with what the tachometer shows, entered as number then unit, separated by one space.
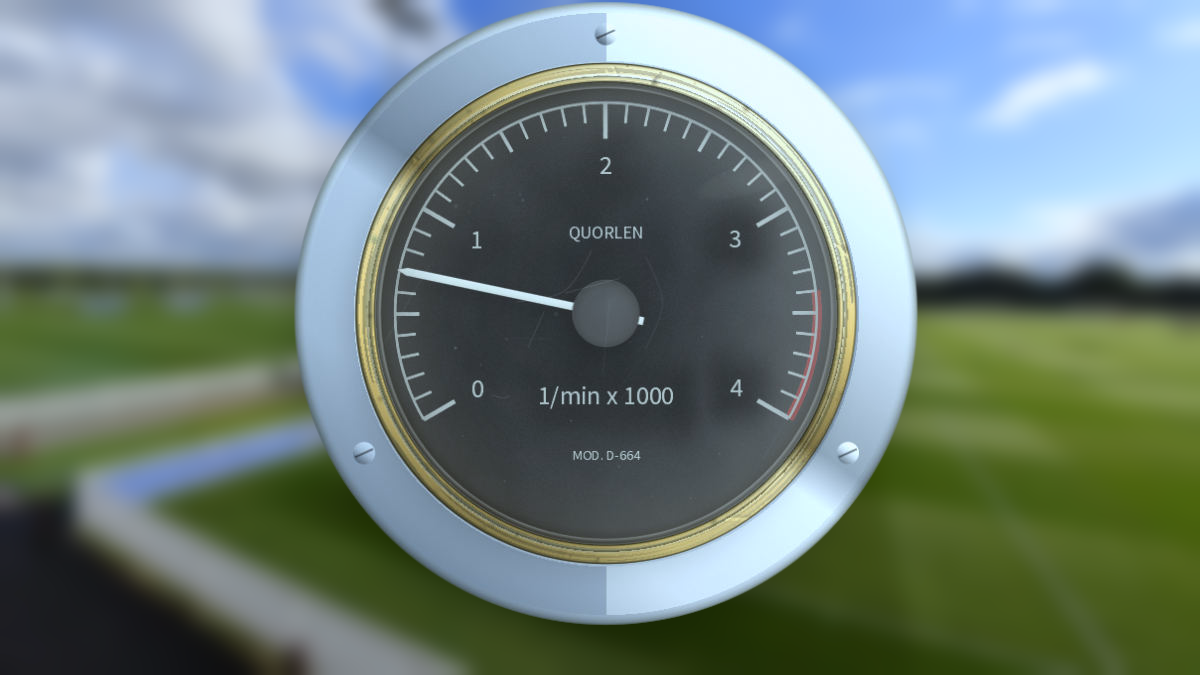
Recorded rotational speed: 700 rpm
